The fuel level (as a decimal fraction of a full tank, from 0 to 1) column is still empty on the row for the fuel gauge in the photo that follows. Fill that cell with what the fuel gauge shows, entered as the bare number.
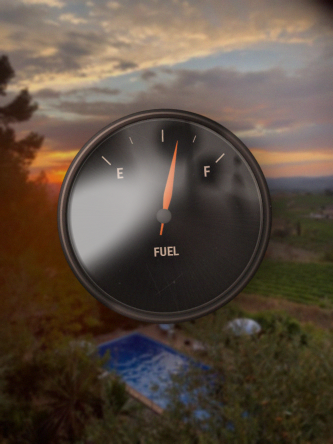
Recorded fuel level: 0.625
